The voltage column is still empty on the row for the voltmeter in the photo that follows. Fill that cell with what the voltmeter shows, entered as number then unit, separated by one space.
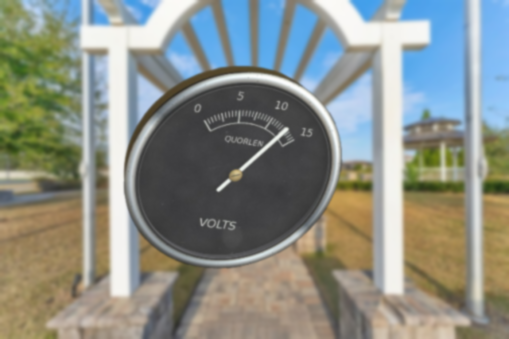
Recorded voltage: 12.5 V
